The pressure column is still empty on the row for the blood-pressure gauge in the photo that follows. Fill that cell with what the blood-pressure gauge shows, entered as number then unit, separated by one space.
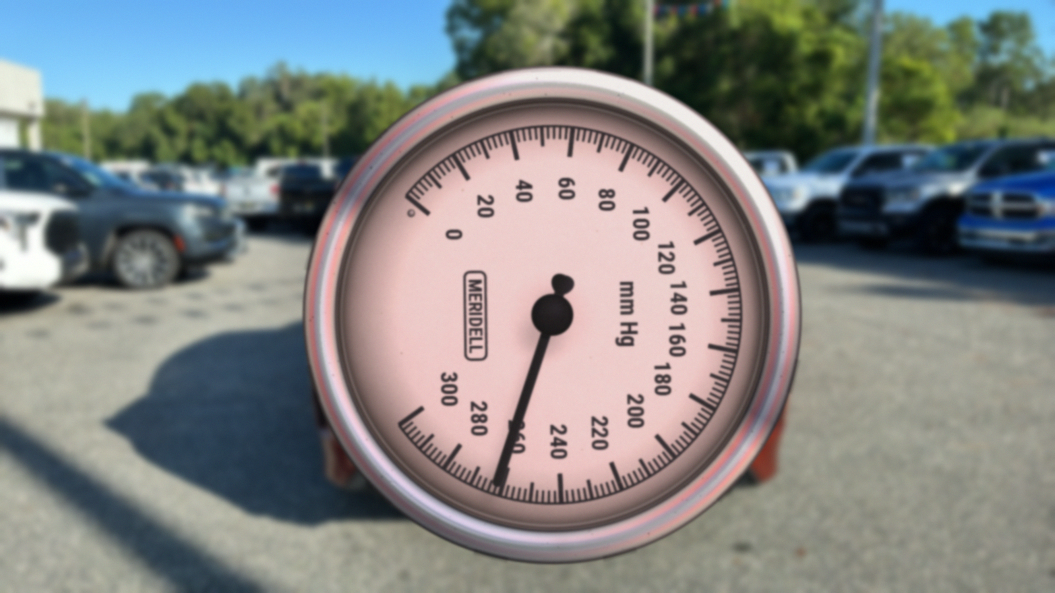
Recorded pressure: 262 mmHg
